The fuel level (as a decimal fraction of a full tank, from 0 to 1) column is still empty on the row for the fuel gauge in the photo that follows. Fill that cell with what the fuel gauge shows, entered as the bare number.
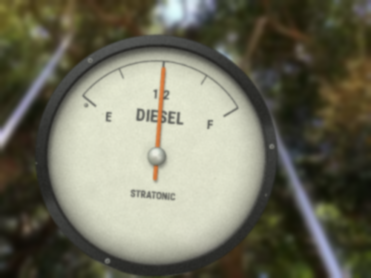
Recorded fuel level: 0.5
